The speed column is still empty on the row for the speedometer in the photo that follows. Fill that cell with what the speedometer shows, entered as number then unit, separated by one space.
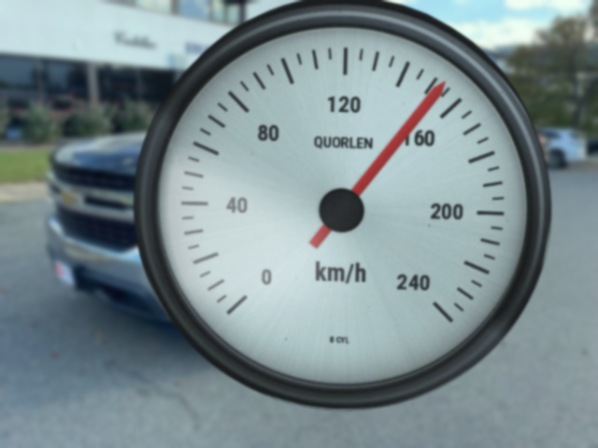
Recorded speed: 152.5 km/h
